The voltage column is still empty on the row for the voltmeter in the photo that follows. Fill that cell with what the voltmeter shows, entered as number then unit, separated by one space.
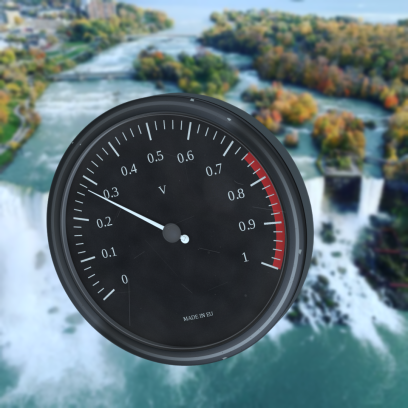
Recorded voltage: 0.28 V
